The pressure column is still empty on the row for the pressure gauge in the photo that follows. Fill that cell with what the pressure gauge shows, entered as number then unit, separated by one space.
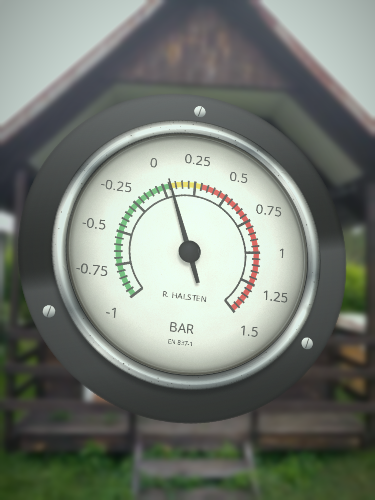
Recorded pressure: 0.05 bar
